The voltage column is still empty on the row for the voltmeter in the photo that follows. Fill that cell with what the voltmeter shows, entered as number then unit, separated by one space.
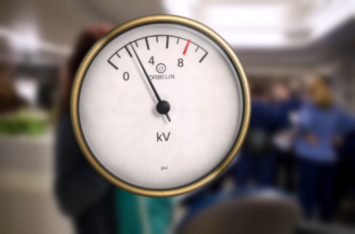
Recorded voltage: 2.5 kV
